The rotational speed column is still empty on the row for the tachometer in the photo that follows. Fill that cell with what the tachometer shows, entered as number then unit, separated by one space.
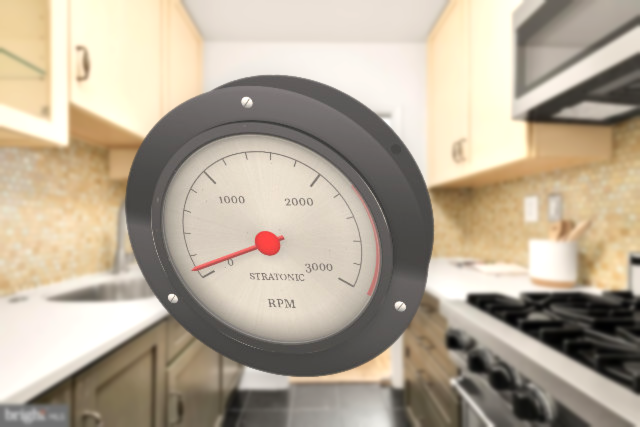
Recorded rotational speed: 100 rpm
